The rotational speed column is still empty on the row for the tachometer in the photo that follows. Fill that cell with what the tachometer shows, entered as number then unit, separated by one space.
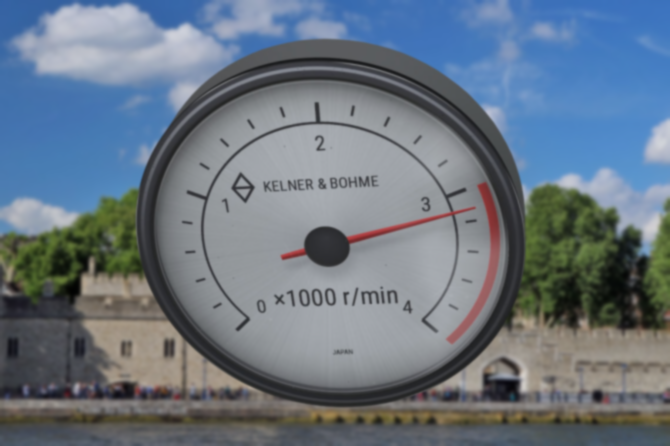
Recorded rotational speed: 3100 rpm
